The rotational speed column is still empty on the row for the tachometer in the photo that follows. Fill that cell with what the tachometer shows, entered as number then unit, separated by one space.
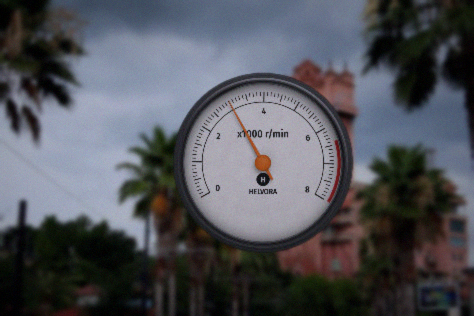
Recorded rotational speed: 3000 rpm
